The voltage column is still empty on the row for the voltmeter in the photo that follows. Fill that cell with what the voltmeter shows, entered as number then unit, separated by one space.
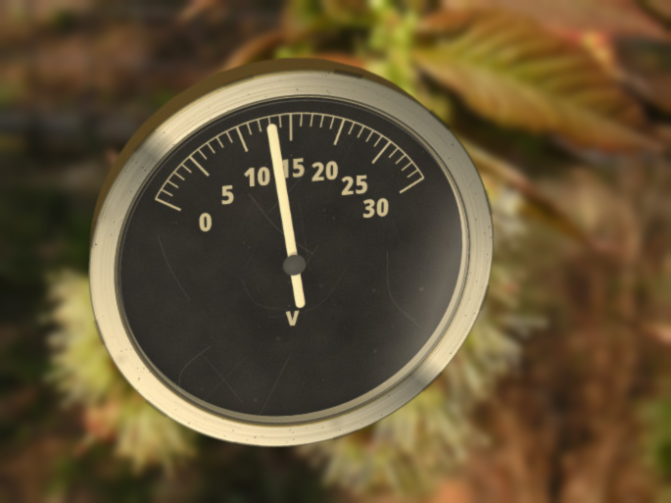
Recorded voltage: 13 V
